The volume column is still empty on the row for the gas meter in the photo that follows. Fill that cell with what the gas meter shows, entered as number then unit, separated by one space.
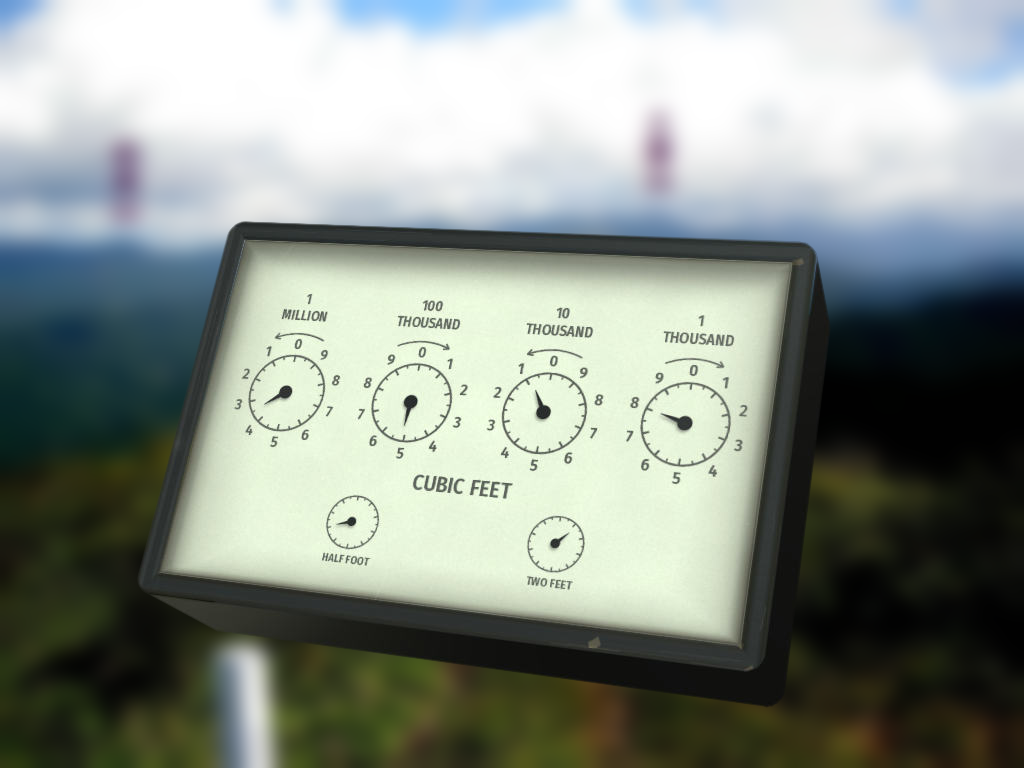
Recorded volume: 350800 ft³
